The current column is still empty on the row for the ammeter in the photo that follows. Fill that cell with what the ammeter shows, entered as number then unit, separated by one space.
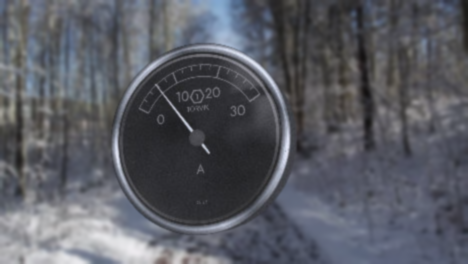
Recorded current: 6 A
